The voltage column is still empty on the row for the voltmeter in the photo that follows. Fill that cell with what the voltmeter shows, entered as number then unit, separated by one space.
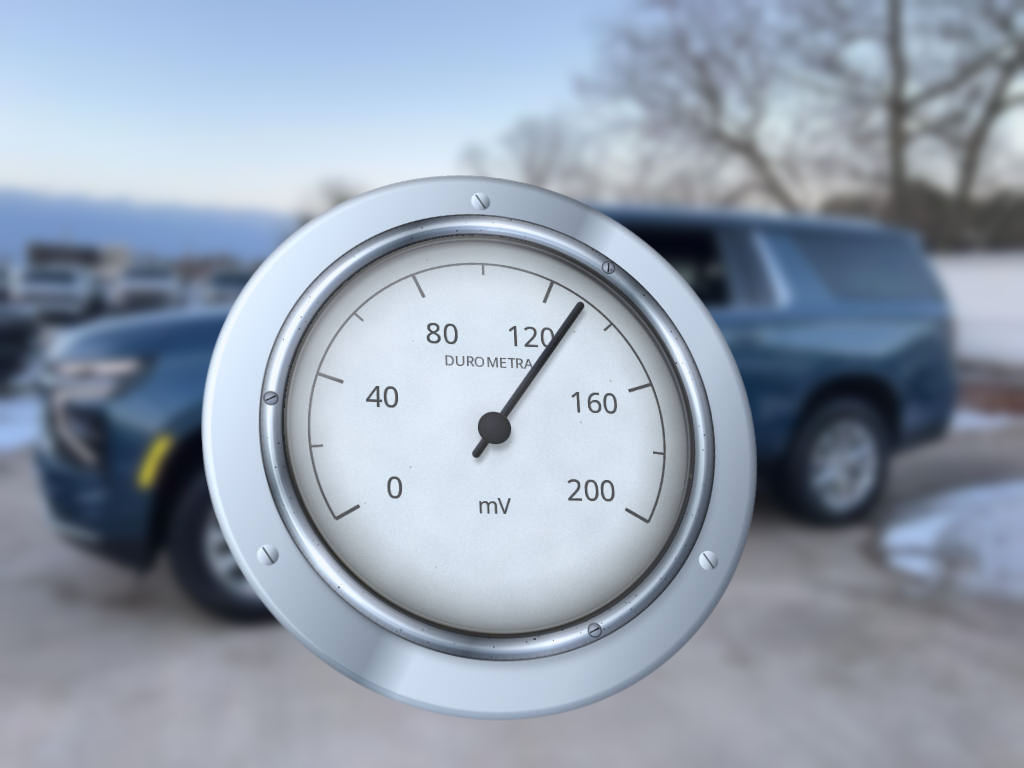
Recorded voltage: 130 mV
